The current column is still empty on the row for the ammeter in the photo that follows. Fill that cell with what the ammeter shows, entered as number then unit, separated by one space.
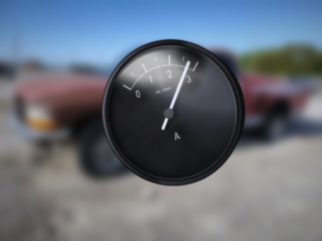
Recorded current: 2.75 A
